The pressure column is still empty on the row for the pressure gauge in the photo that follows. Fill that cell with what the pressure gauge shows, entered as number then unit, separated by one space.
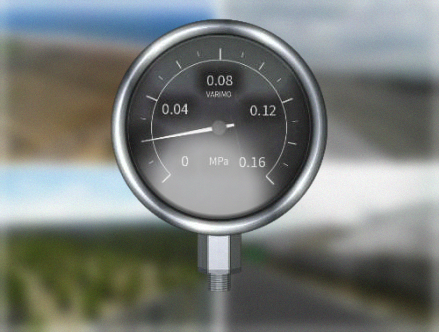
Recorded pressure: 0.02 MPa
